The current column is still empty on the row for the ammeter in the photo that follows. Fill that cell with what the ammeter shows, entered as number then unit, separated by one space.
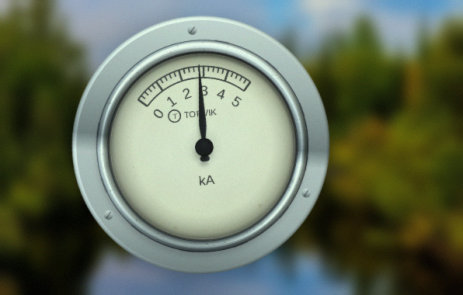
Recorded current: 2.8 kA
